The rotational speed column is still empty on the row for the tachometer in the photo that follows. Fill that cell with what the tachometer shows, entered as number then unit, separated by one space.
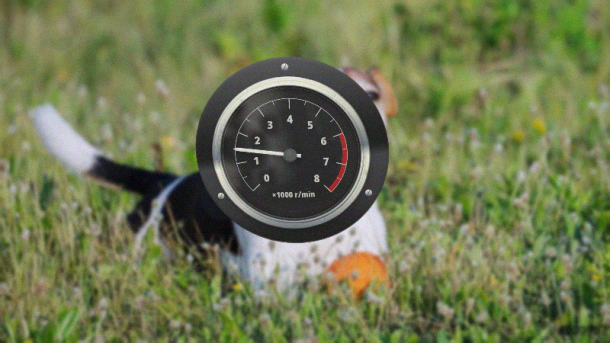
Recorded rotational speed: 1500 rpm
